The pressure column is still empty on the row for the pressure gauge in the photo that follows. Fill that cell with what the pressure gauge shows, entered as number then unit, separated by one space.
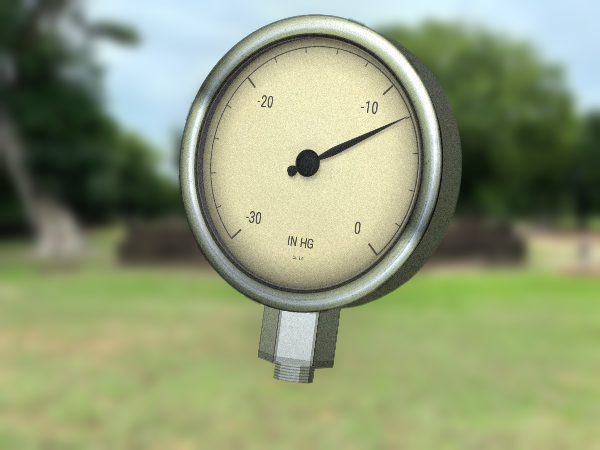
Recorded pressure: -8 inHg
